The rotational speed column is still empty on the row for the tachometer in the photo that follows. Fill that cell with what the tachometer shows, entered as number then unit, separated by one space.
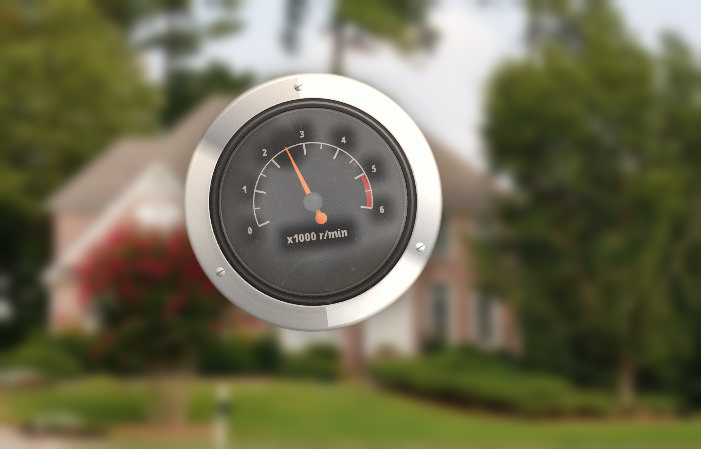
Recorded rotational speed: 2500 rpm
